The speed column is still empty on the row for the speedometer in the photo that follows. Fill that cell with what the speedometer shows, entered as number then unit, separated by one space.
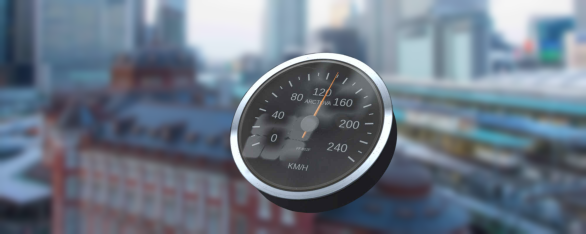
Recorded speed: 130 km/h
